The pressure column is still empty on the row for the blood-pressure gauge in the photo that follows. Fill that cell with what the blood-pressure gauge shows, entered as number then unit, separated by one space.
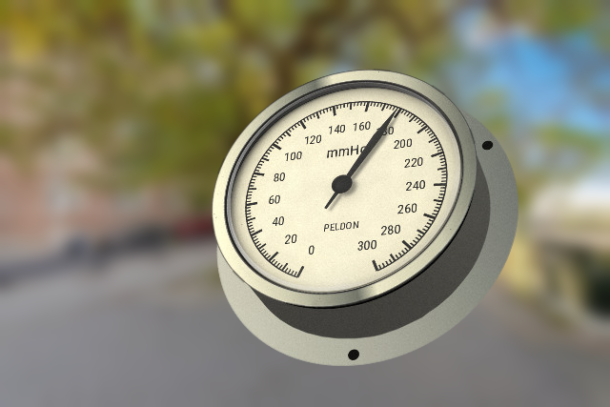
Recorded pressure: 180 mmHg
